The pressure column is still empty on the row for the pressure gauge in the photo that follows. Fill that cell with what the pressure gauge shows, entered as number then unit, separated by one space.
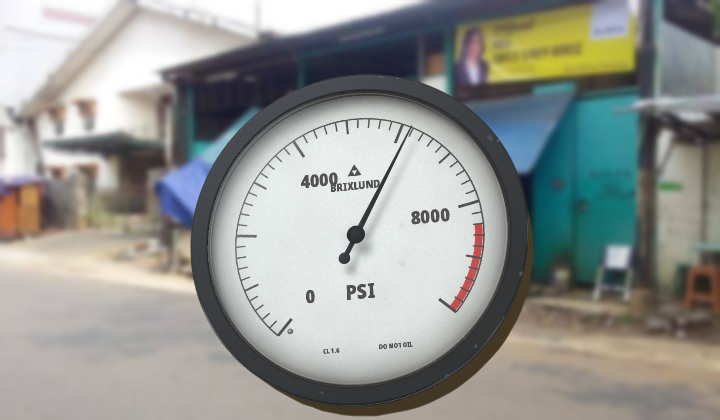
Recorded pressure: 6200 psi
